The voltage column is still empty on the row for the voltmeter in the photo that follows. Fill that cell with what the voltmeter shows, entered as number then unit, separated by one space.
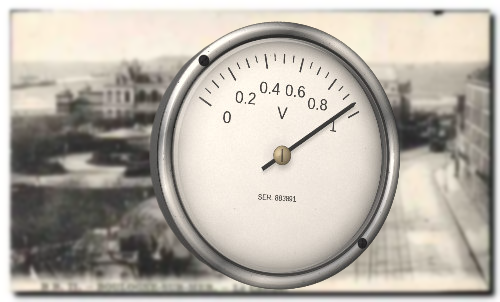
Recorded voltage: 0.95 V
